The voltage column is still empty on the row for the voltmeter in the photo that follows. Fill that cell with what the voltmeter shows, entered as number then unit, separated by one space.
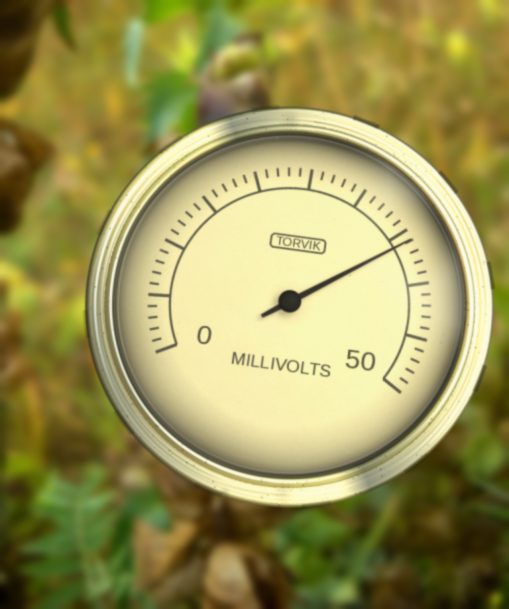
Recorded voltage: 36 mV
